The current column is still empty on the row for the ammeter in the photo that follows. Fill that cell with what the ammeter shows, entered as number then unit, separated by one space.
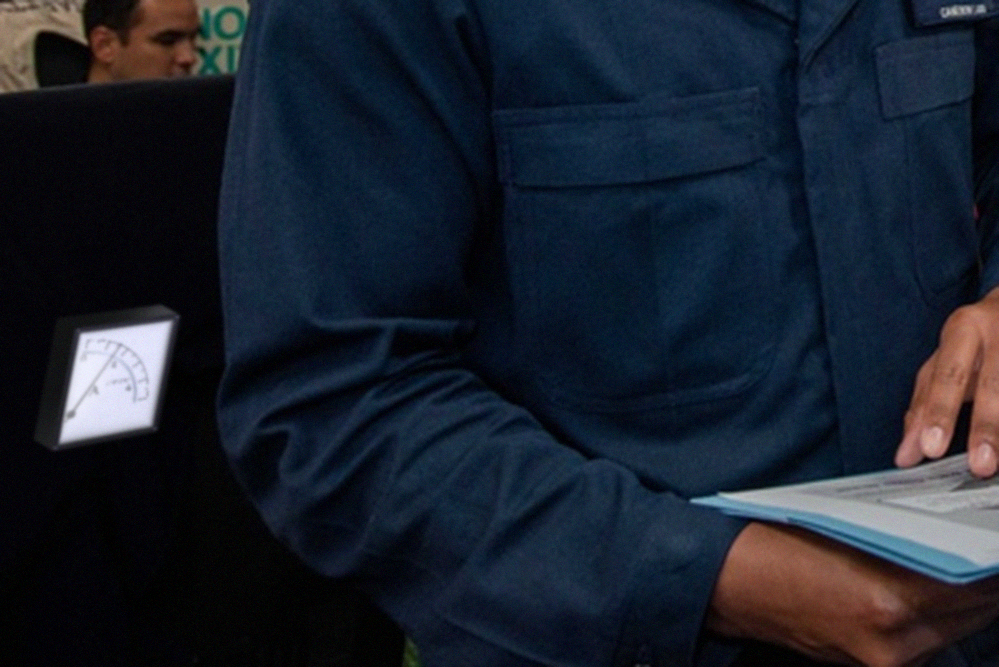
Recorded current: 1.5 A
